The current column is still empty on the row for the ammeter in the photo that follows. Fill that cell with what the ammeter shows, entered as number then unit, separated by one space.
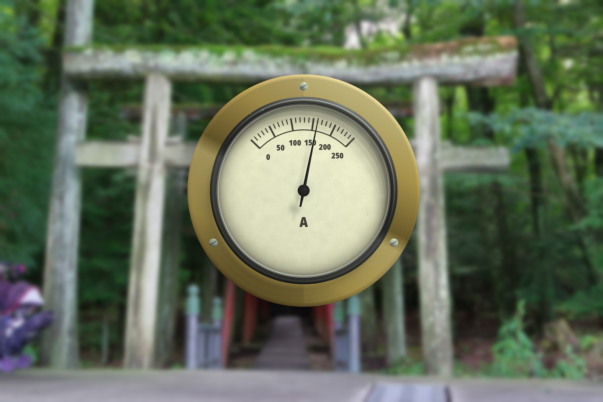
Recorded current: 160 A
